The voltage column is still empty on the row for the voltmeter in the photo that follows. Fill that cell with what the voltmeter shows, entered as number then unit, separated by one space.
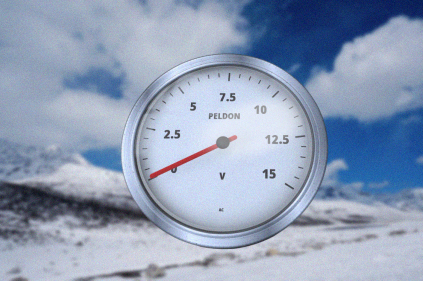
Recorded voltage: 0 V
